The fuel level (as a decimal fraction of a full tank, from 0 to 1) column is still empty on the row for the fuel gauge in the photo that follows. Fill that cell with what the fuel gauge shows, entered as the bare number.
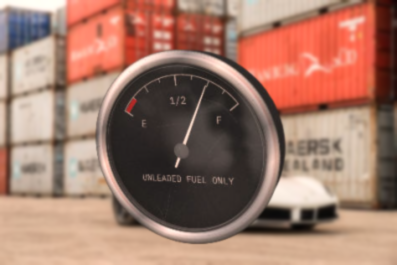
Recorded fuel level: 0.75
